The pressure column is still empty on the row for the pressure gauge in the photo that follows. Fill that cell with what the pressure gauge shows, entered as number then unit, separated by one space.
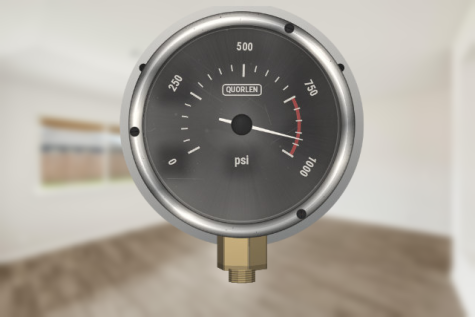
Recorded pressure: 925 psi
